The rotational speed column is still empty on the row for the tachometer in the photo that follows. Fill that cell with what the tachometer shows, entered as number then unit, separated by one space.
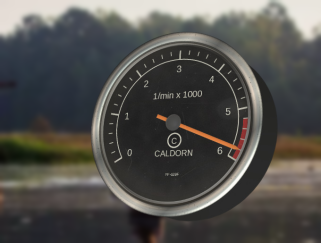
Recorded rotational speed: 5800 rpm
